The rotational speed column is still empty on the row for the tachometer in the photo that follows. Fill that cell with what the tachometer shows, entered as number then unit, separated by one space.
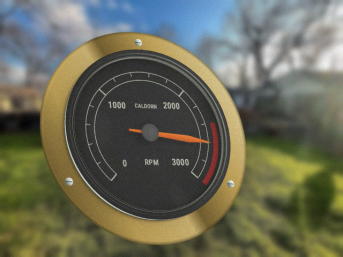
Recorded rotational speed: 2600 rpm
